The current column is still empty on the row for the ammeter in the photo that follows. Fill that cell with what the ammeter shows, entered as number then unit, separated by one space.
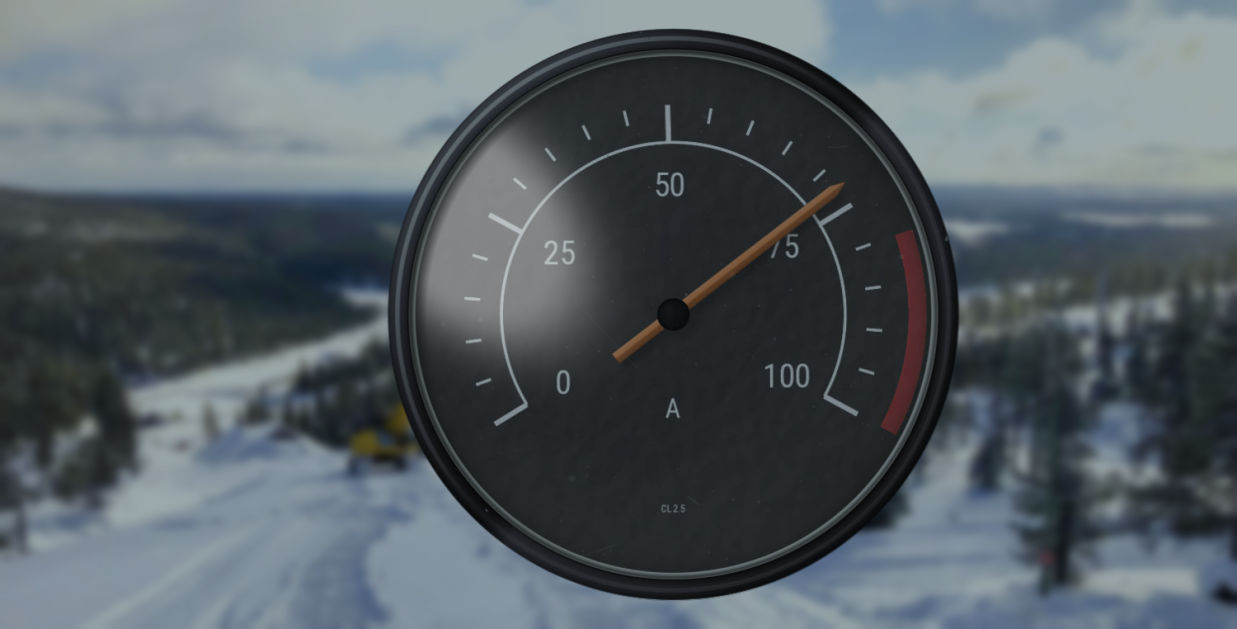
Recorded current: 72.5 A
